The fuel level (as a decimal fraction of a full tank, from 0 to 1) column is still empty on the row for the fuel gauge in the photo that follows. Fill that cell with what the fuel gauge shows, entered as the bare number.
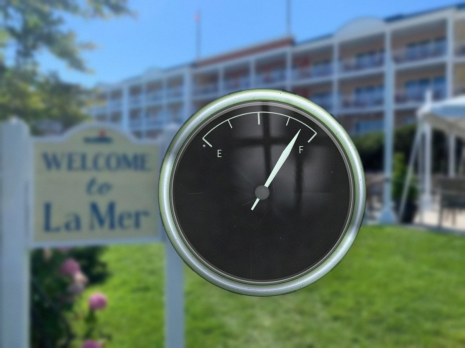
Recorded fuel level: 0.875
